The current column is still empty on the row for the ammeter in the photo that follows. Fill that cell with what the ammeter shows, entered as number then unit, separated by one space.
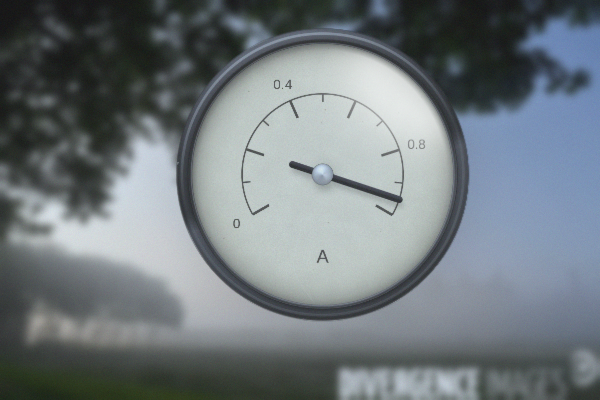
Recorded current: 0.95 A
